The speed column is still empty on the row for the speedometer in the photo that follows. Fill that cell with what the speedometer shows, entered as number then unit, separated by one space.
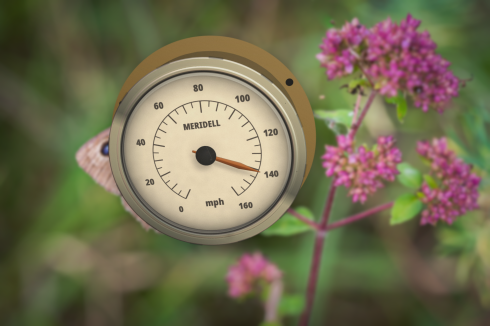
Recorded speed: 140 mph
